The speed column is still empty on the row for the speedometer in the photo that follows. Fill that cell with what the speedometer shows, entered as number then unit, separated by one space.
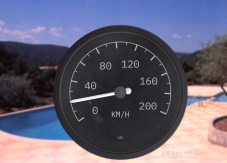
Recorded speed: 20 km/h
